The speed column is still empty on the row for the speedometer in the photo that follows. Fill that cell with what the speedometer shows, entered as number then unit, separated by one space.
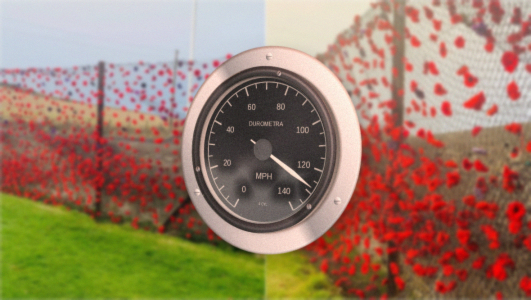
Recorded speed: 127.5 mph
